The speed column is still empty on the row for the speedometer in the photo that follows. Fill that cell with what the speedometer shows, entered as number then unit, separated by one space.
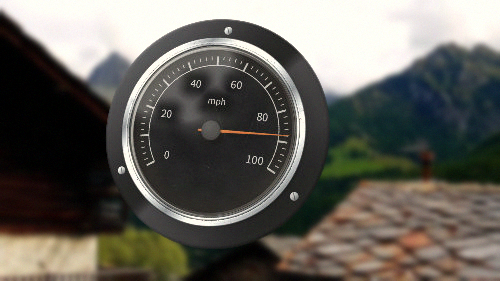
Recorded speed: 88 mph
